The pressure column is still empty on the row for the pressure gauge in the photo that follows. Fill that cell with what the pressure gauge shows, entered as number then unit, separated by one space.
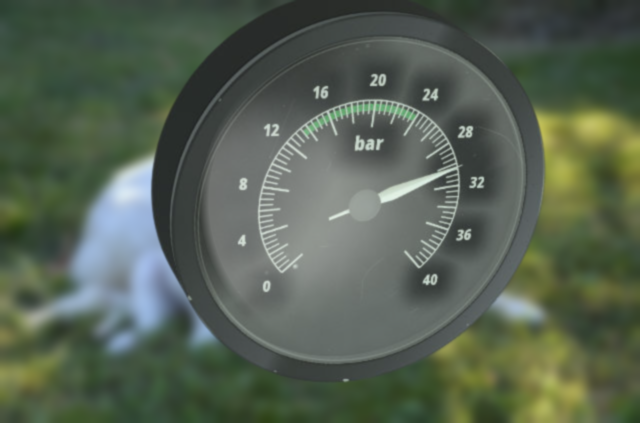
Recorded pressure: 30 bar
